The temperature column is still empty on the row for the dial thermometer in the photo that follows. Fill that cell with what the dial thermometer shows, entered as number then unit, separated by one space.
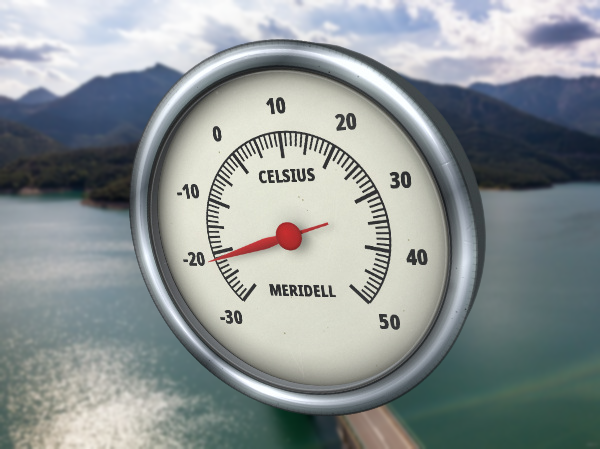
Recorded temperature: -21 °C
